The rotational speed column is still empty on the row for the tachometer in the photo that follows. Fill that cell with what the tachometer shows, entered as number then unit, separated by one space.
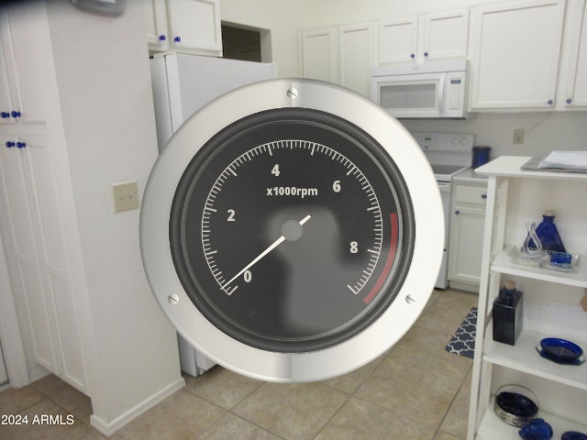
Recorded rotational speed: 200 rpm
